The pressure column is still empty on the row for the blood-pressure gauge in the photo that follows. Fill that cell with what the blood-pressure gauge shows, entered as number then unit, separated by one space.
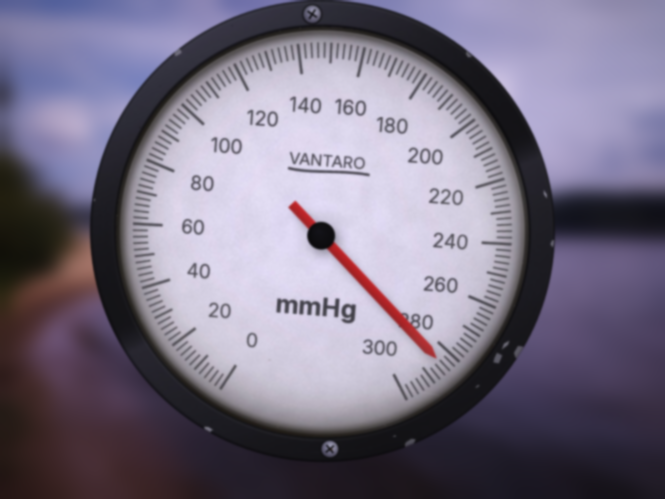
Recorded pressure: 284 mmHg
